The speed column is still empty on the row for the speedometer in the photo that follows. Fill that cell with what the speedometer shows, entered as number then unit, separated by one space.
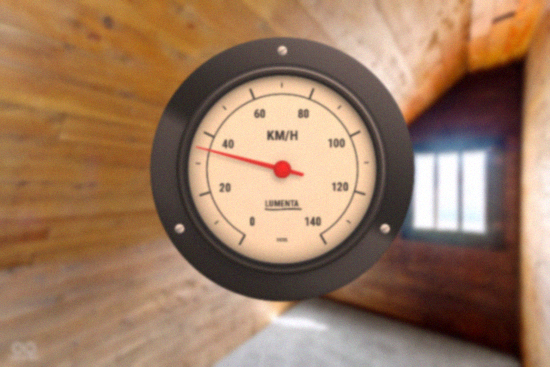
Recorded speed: 35 km/h
